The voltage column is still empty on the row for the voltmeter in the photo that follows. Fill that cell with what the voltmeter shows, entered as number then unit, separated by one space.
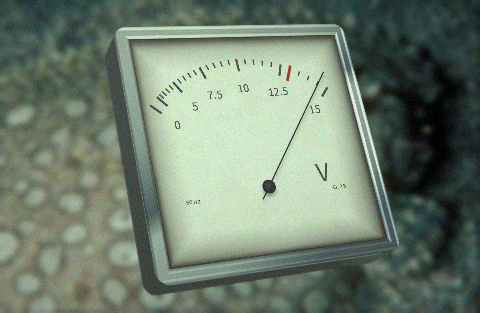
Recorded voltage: 14.5 V
